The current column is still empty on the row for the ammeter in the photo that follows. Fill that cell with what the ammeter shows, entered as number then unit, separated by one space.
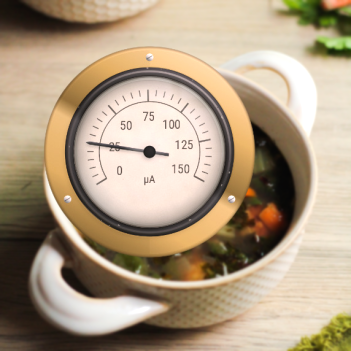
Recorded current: 25 µA
